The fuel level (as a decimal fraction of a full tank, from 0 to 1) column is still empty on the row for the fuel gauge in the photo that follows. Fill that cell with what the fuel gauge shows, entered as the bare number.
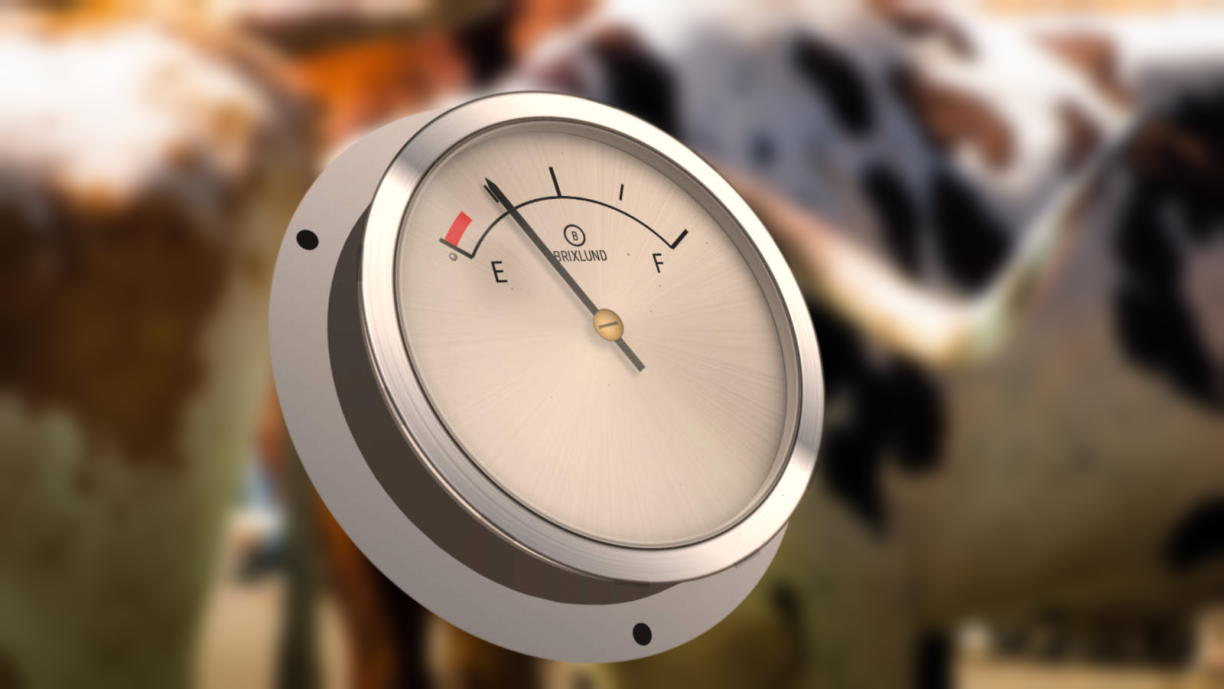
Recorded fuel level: 0.25
